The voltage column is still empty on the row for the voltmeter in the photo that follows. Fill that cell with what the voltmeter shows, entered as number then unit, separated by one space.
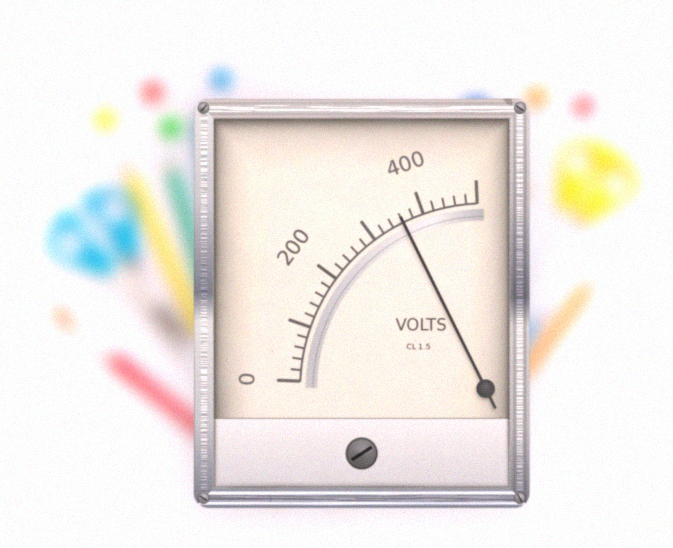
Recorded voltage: 360 V
